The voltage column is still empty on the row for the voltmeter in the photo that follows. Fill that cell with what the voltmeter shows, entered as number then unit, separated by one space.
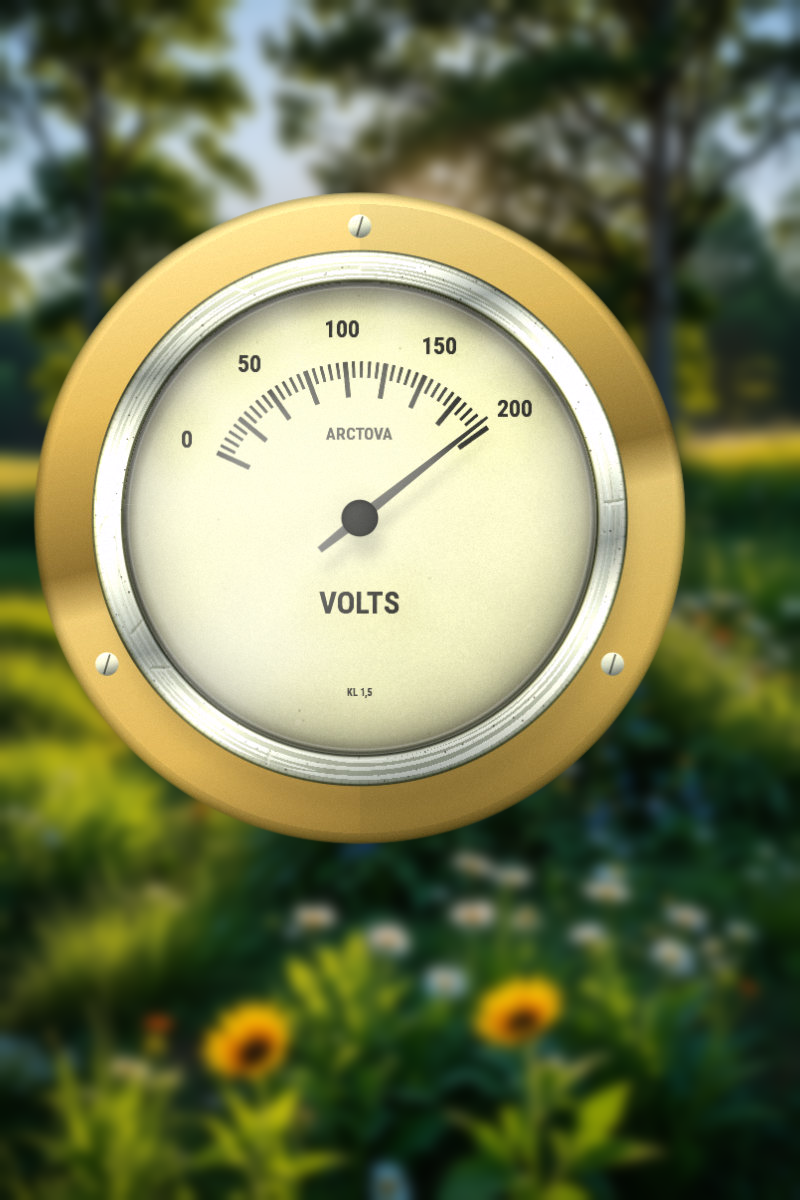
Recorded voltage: 195 V
